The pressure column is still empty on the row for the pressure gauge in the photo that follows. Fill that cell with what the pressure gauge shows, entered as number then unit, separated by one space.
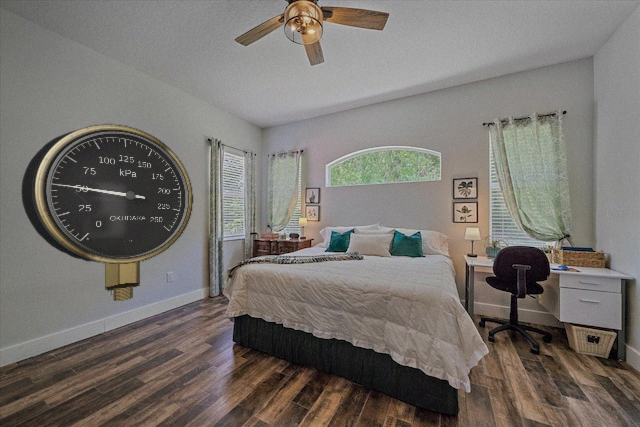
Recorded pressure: 50 kPa
